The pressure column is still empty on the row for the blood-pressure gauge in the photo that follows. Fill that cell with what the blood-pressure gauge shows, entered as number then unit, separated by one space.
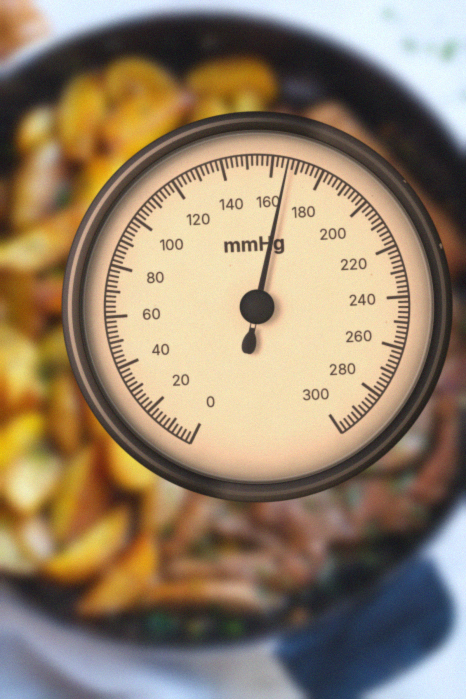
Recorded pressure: 166 mmHg
